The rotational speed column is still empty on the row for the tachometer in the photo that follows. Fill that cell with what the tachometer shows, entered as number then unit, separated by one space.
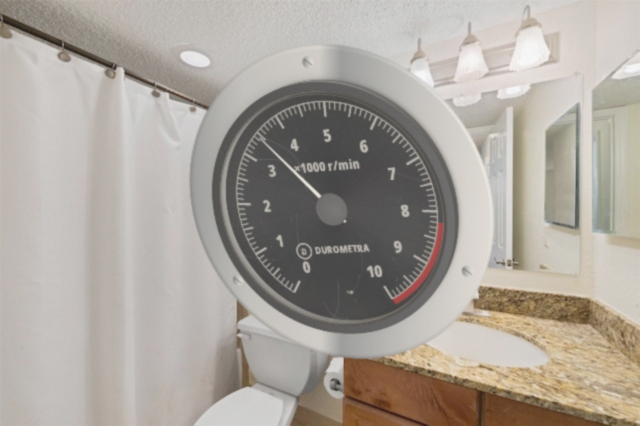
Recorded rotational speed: 3500 rpm
